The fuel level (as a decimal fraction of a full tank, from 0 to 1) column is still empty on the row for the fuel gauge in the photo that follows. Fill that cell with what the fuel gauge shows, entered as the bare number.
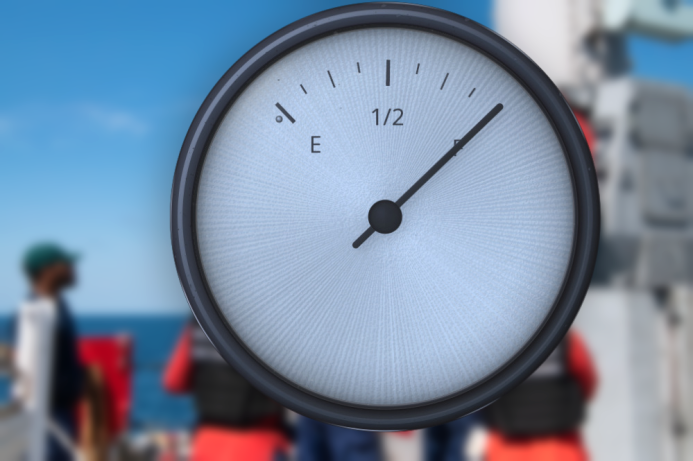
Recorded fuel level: 1
